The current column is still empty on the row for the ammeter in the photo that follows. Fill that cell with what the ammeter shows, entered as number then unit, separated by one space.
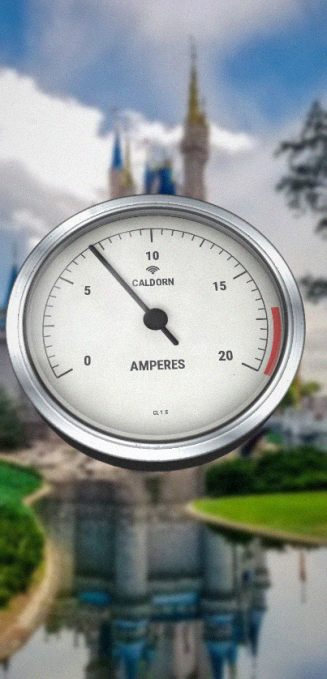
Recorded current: 7 A
